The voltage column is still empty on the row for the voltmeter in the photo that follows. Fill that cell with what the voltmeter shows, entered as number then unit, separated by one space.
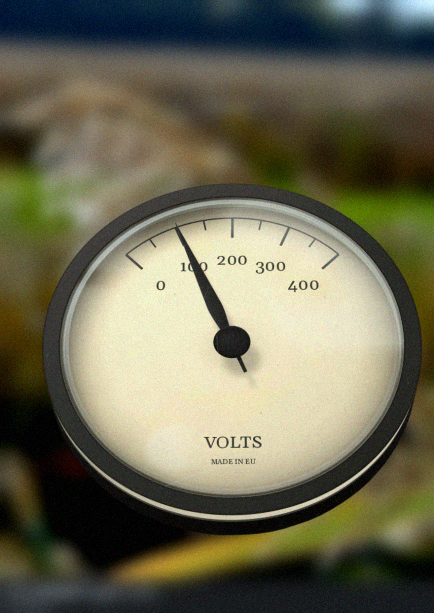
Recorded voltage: 100 V
